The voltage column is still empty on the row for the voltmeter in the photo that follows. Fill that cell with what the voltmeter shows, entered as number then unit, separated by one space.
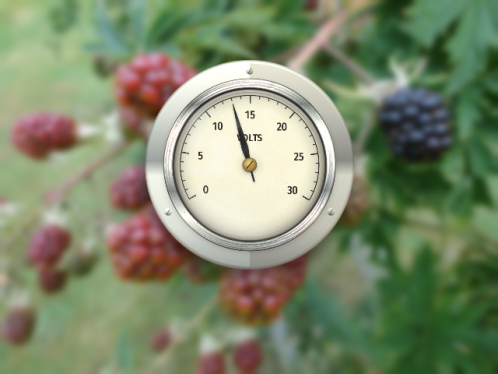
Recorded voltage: 13 V
